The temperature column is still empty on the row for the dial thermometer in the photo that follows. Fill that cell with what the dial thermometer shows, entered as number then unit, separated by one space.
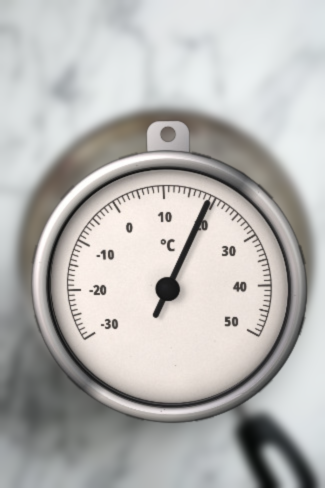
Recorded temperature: 19 °C
